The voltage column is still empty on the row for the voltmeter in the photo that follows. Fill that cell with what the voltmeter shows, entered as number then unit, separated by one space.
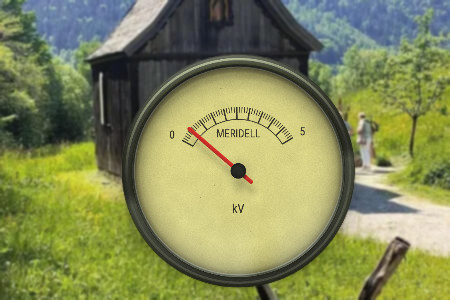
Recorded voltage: 0.5 kV
